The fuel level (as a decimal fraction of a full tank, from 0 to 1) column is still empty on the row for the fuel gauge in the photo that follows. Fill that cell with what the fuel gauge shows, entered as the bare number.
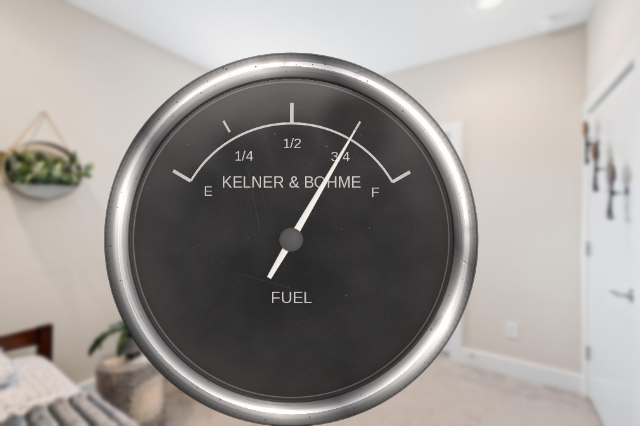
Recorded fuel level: 0.75
